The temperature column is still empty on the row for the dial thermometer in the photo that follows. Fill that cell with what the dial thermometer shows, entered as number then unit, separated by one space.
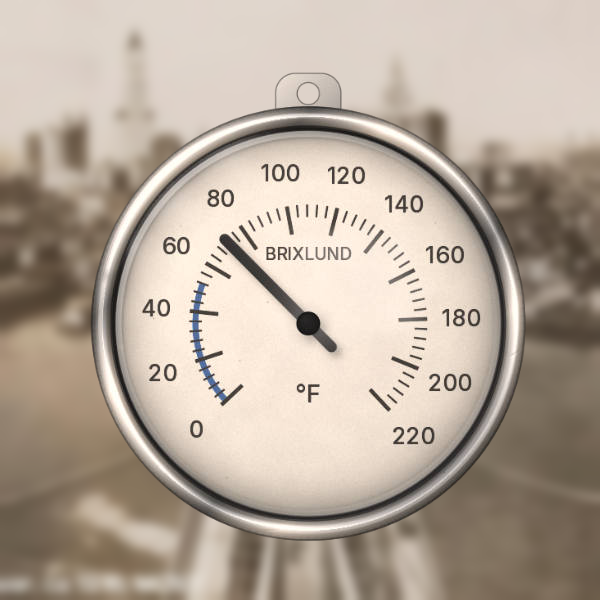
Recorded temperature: 72 °F
